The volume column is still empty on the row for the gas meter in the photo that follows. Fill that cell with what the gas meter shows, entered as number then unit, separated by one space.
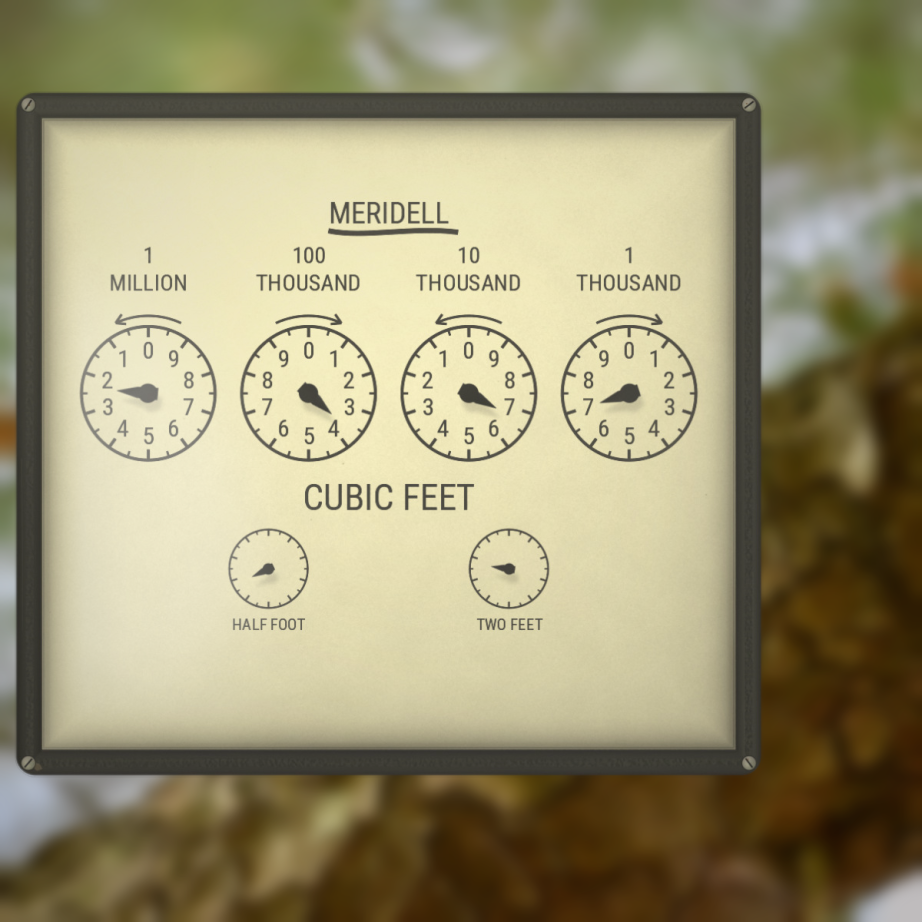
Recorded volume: 236700 ft³
